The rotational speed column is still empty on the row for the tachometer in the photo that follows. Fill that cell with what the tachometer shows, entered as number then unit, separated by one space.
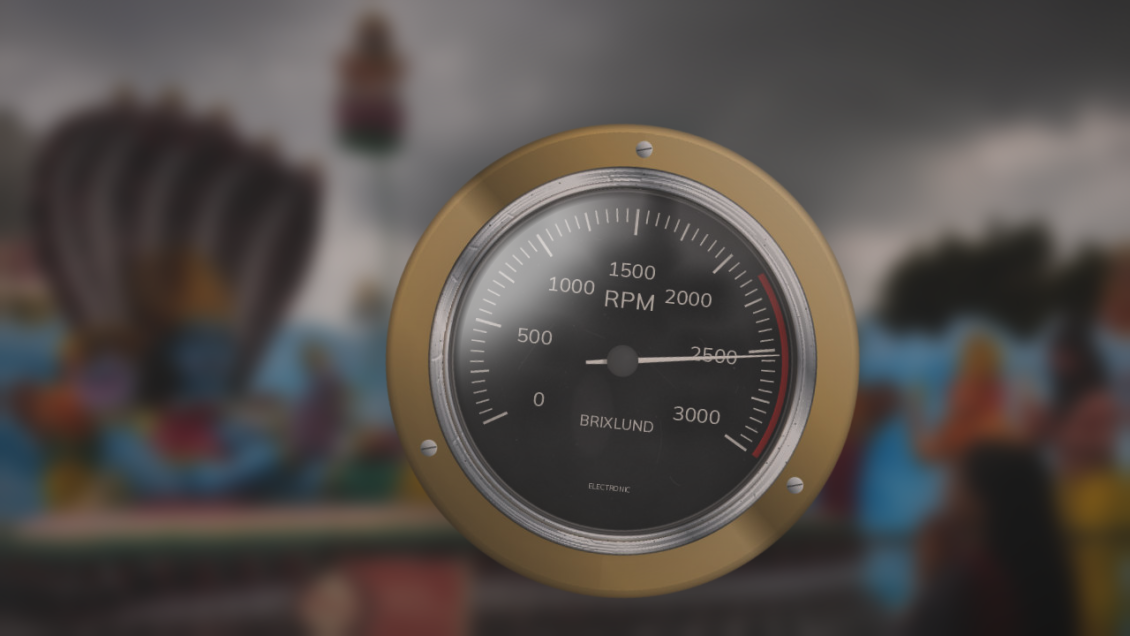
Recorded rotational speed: 2525 rpm
